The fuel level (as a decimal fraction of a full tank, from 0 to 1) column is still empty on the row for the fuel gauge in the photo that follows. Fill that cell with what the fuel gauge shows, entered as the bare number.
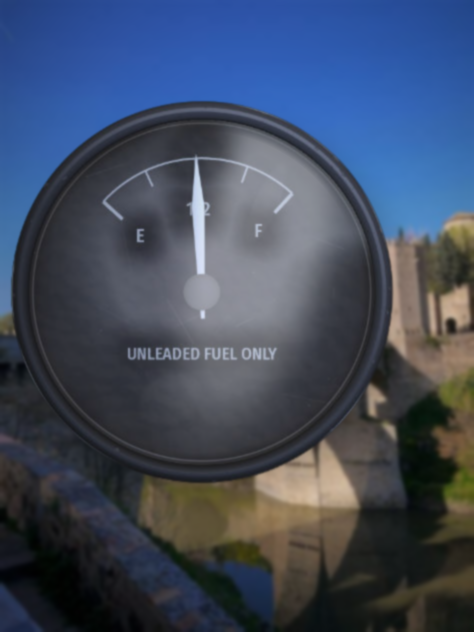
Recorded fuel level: 0.5
